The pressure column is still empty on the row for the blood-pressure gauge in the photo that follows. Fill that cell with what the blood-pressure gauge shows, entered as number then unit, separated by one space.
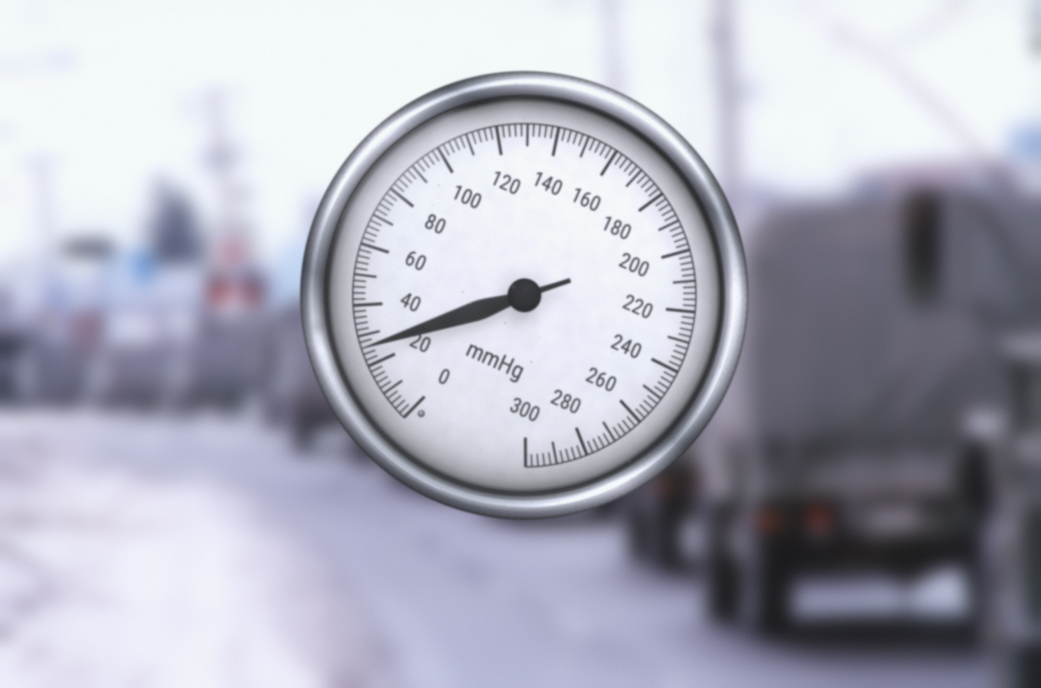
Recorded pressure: 26 mmHg
